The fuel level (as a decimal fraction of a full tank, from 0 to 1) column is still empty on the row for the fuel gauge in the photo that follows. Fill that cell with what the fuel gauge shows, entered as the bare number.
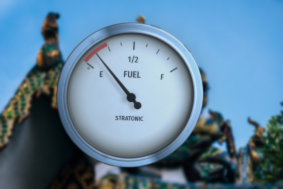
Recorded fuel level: 0.125
